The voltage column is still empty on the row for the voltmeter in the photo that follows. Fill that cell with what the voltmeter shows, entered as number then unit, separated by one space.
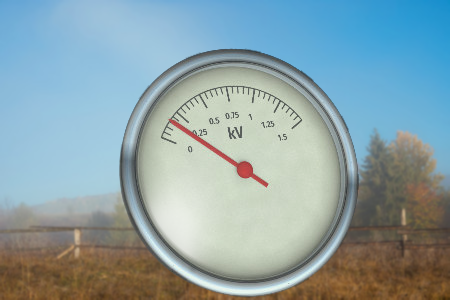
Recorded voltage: 0.15 kV
